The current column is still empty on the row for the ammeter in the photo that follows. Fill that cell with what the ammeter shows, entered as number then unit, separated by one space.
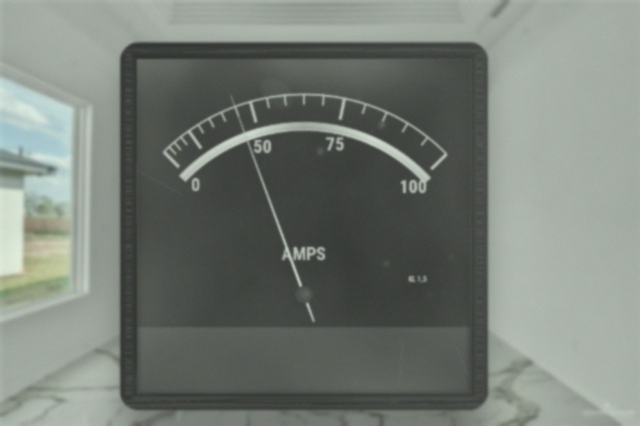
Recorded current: 45 A
